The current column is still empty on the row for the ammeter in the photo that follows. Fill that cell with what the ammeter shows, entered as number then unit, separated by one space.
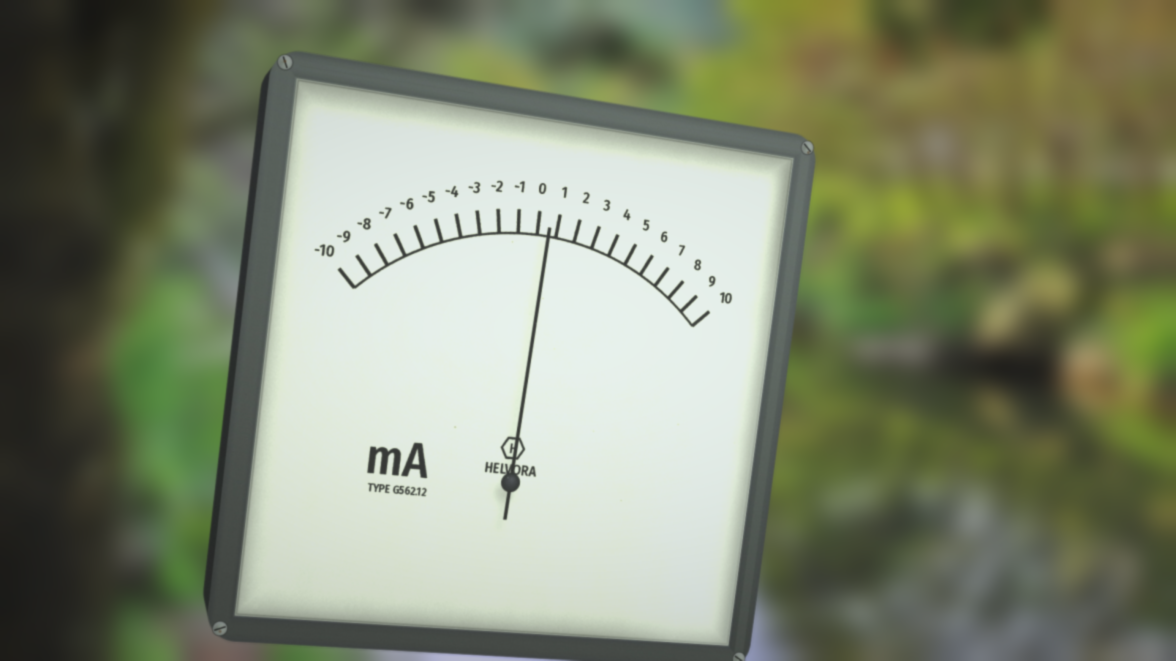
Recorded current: 0.5 mA
